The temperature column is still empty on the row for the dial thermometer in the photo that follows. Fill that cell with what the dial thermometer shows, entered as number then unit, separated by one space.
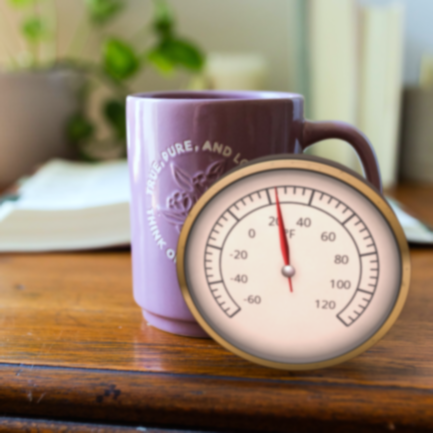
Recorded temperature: 24 °F
